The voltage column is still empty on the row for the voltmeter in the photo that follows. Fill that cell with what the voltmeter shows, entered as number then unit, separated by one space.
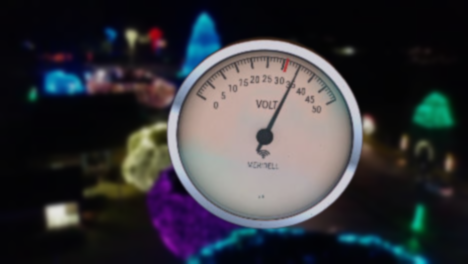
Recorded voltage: 35 V
